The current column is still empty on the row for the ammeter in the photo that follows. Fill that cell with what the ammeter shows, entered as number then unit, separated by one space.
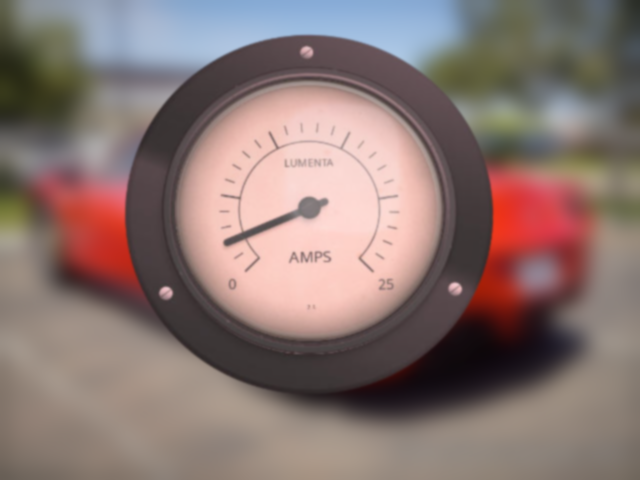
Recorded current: 2 A
